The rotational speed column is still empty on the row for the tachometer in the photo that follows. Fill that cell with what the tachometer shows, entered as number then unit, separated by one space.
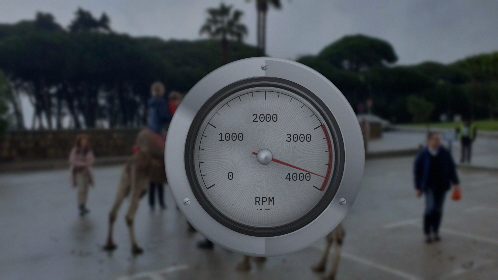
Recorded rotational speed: 3800 rpm
